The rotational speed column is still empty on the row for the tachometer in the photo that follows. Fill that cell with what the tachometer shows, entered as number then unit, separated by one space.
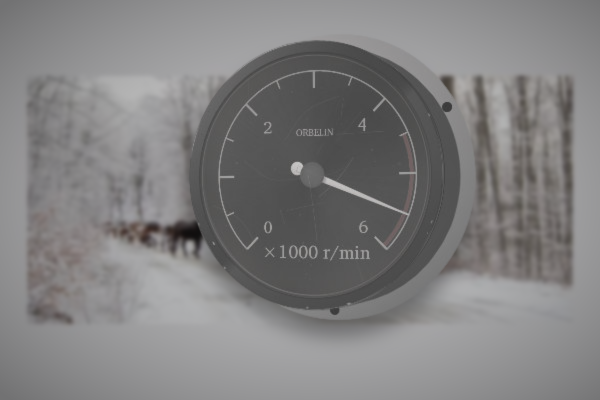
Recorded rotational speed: 5500 rpm
